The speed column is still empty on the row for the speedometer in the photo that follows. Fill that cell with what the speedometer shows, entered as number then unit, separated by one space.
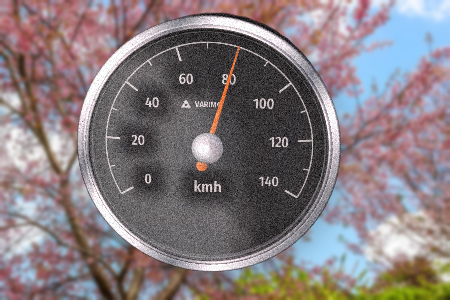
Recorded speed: 80 km/h
